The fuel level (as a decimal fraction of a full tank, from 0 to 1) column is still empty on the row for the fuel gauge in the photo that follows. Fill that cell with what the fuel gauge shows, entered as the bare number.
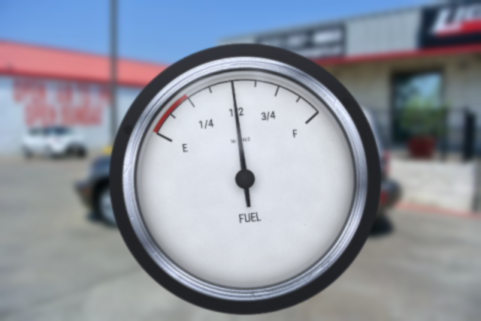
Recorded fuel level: 0.5
